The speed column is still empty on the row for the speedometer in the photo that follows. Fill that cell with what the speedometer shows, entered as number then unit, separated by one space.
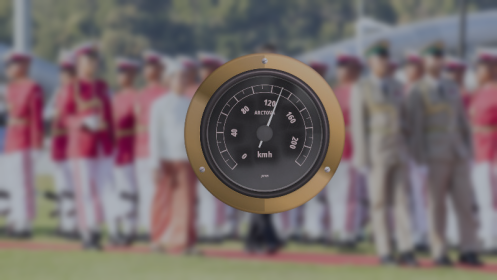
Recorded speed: 130 km/h
